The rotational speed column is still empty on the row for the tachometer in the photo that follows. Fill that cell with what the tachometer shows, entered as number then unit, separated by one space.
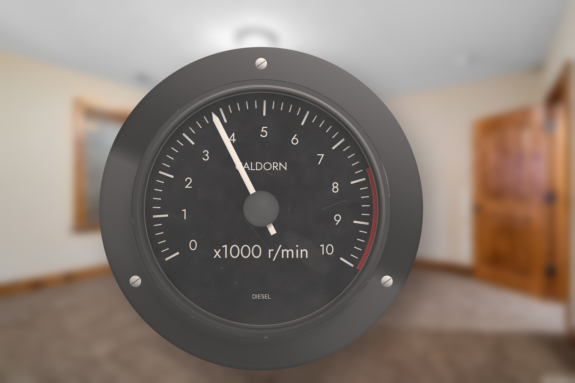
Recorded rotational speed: 3800 rpm
